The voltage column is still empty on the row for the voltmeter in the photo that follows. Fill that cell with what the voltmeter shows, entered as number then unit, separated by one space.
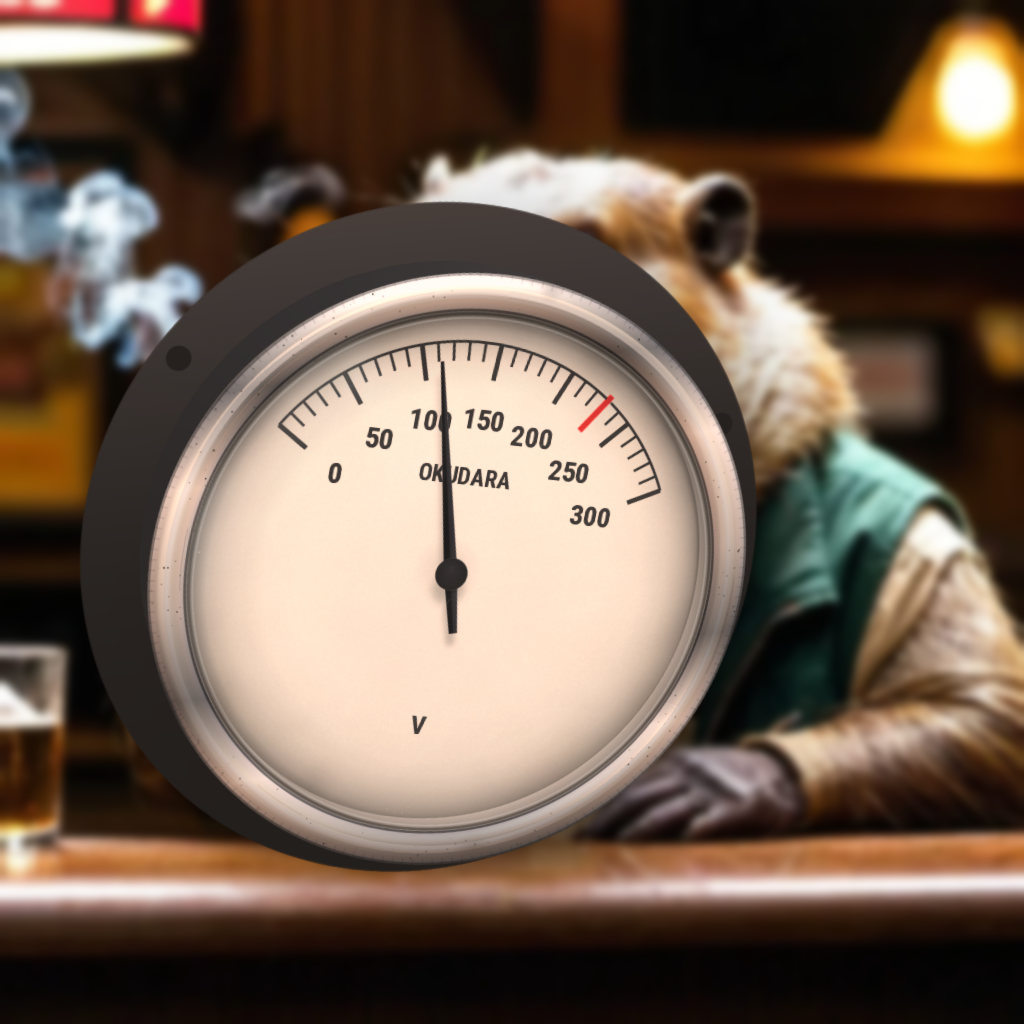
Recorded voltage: 110 V
